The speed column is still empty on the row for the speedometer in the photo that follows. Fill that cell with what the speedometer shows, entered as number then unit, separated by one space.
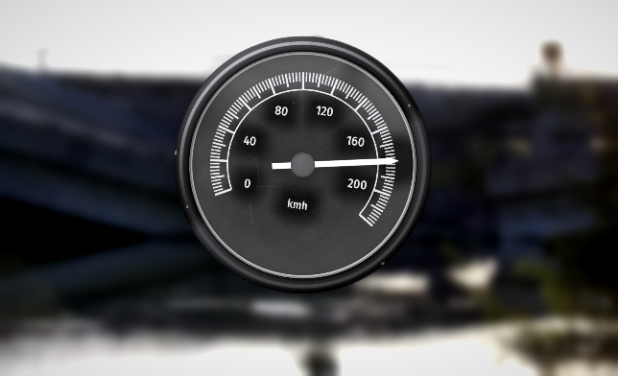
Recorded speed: 180 km/h
